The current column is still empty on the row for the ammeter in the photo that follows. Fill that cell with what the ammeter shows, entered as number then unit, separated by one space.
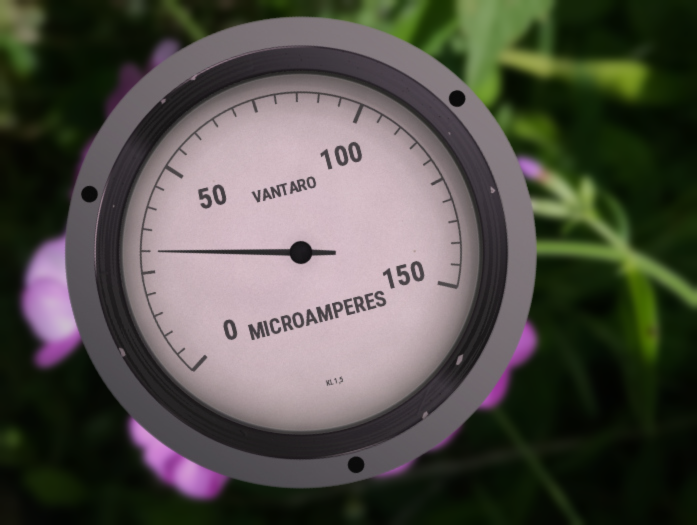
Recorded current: 30 µA
